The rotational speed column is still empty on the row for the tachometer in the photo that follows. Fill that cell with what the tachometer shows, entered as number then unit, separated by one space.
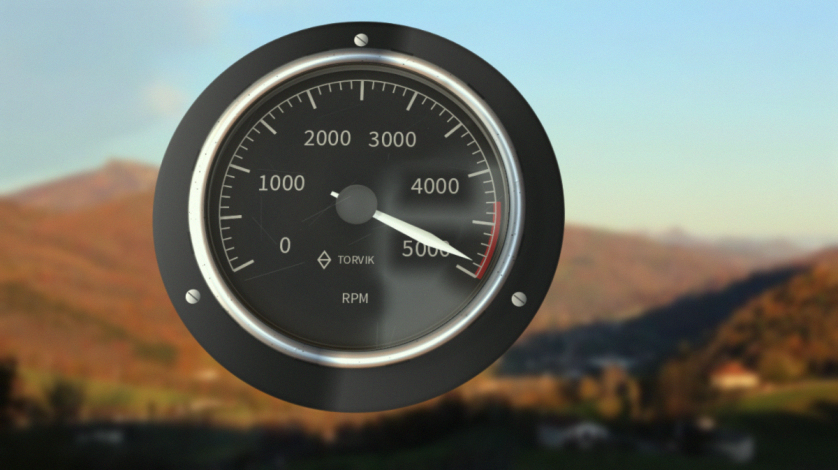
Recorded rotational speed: 4900 rpm
